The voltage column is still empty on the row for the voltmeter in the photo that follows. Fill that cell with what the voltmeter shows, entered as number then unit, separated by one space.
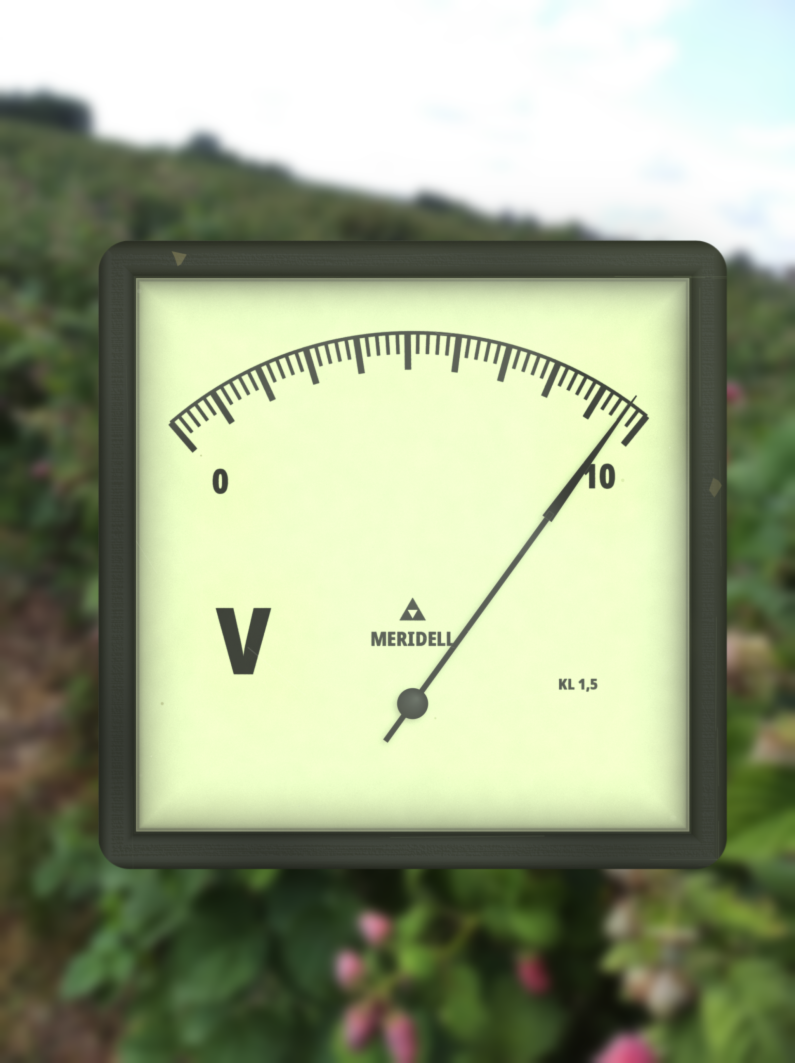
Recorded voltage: 9.6 V
